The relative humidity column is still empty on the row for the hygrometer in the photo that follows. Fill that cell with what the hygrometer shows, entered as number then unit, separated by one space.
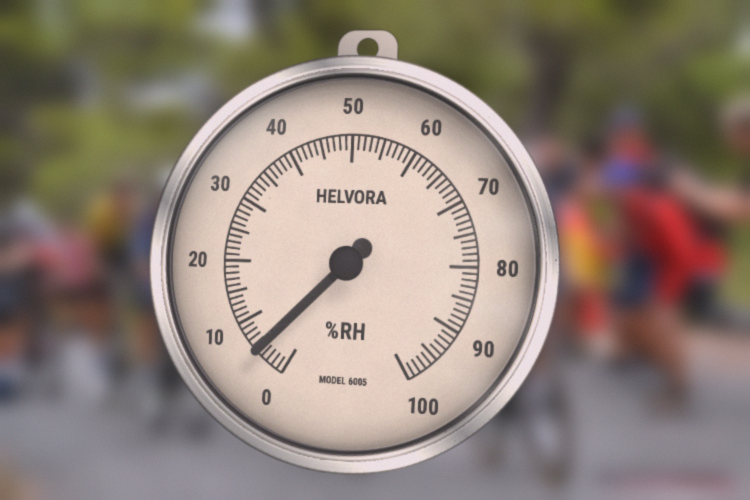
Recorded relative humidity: 5 %
